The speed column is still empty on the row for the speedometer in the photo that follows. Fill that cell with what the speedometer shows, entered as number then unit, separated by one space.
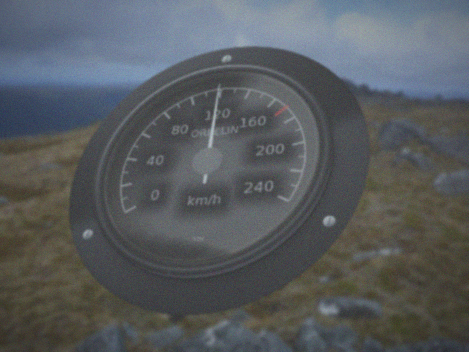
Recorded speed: 120 km/h
